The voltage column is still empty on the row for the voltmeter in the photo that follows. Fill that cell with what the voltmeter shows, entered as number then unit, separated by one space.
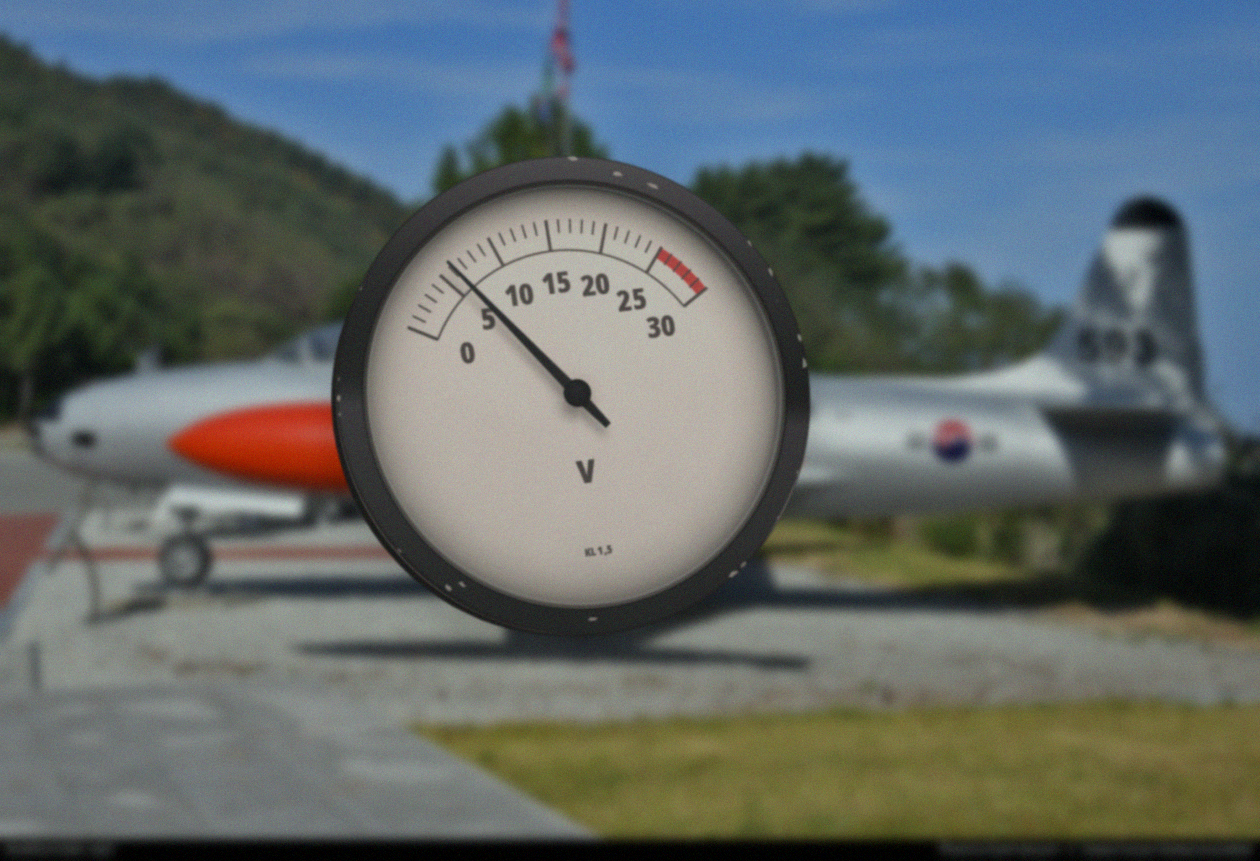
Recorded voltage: 6 V
